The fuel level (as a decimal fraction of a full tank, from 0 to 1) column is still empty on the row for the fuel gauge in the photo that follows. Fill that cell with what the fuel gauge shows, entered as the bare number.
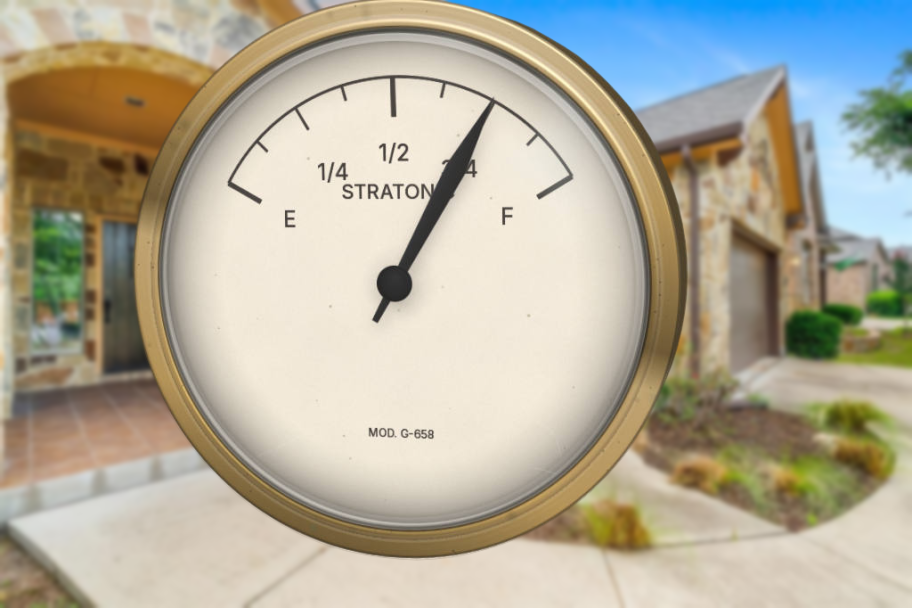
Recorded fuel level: 0.75
